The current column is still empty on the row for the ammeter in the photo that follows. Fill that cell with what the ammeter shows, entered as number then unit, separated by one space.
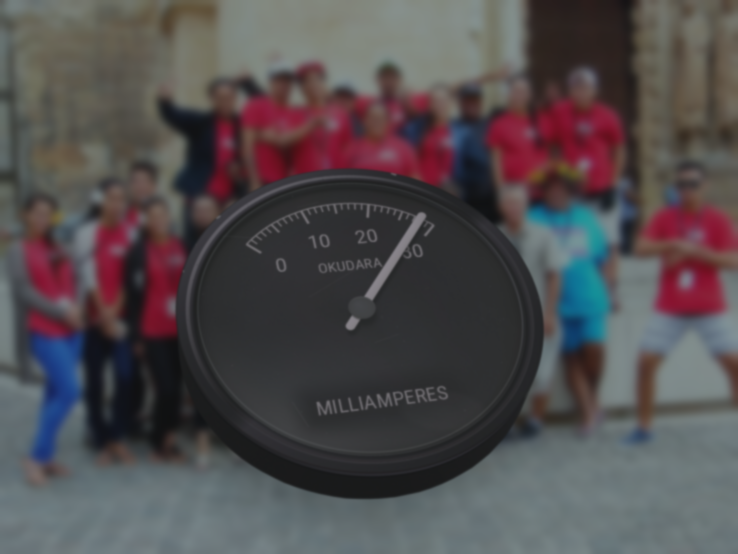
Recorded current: 28 mA
